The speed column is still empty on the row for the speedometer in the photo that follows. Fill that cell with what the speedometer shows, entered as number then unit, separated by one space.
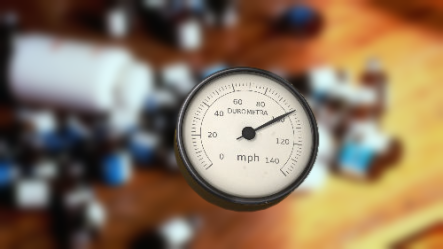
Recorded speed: 100 mph
